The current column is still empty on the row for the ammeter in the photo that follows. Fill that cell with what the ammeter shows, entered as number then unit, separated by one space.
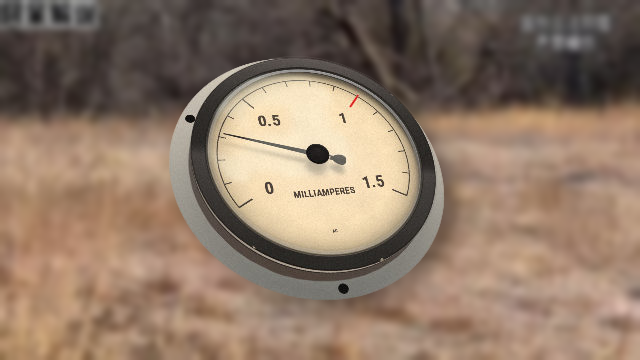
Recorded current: 0.3 mA
